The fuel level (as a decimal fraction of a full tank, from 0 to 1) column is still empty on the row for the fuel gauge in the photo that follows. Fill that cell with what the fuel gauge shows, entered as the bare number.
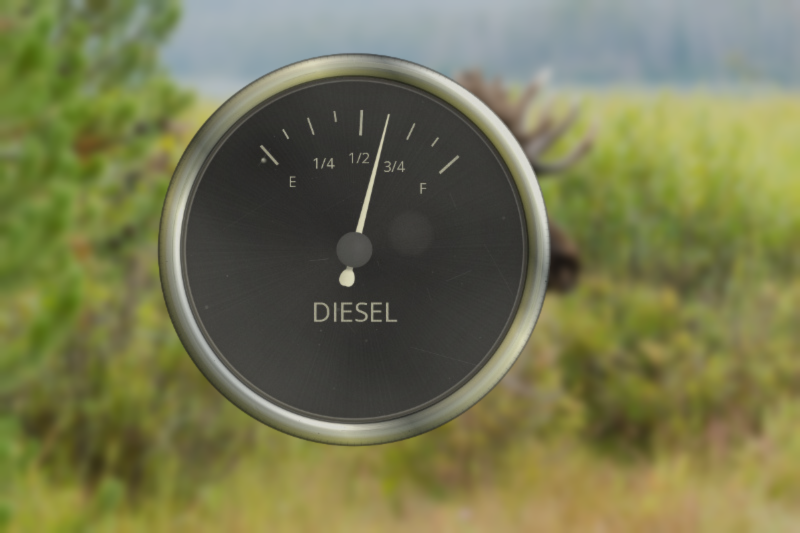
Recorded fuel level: 0.625
